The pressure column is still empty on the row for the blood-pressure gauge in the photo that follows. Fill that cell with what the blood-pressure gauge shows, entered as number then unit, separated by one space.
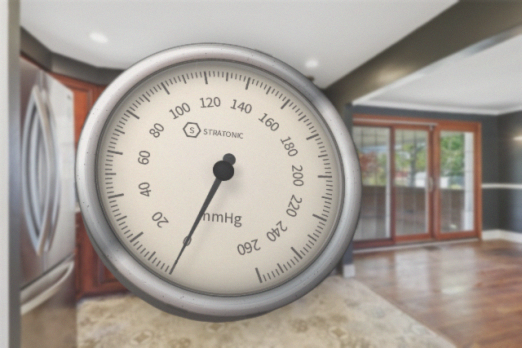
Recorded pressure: 0 mmHg
